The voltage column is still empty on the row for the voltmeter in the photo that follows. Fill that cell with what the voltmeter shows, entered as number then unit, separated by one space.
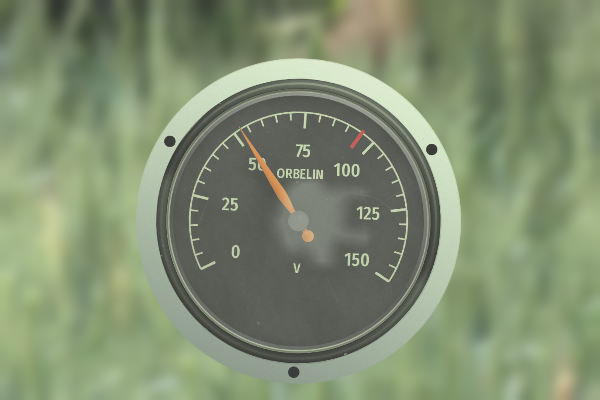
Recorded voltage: 52.5 V
